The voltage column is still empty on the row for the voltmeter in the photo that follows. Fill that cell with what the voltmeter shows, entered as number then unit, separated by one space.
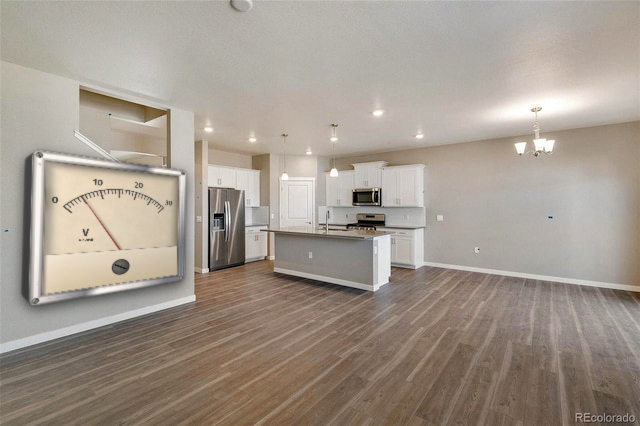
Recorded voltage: 5 V
